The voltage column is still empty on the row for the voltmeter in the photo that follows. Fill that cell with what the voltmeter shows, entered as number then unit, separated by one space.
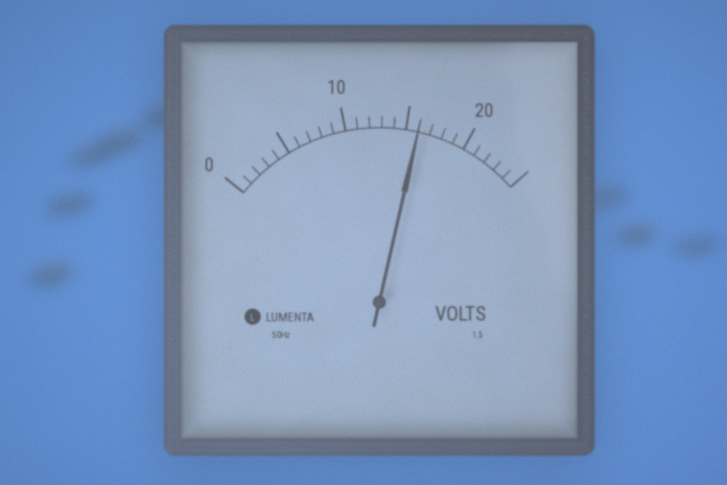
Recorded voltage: 16 V
